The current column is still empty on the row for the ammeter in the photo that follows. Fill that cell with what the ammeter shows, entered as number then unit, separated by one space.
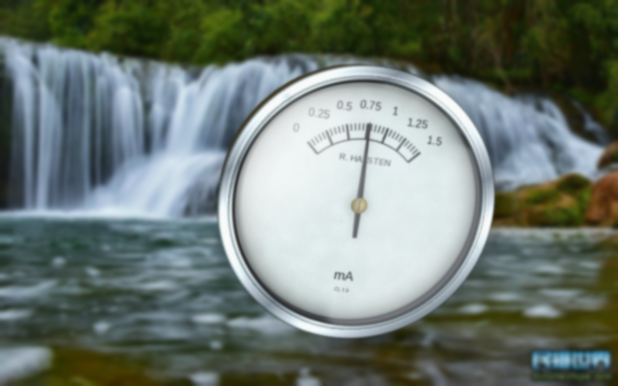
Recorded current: 0.75 mA
